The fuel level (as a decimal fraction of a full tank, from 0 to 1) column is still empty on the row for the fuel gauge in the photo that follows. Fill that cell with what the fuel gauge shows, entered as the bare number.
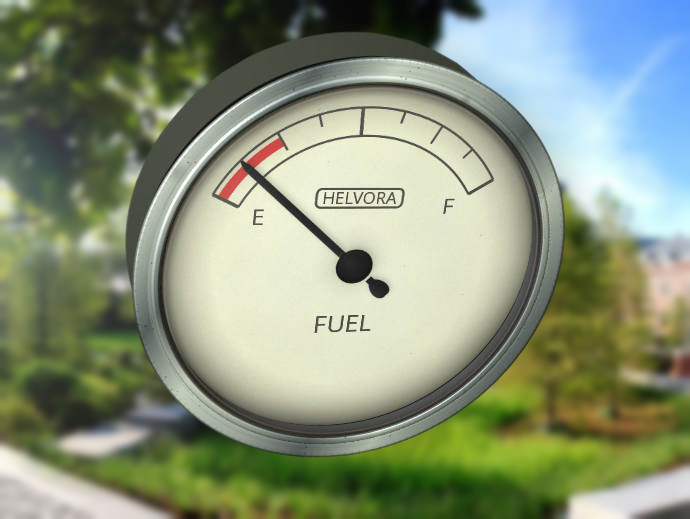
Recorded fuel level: 0.125
